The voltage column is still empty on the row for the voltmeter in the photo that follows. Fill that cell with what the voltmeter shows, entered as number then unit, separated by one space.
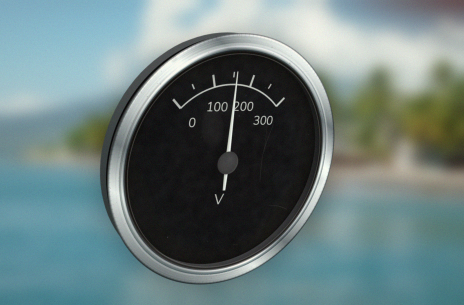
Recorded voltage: 150 V
